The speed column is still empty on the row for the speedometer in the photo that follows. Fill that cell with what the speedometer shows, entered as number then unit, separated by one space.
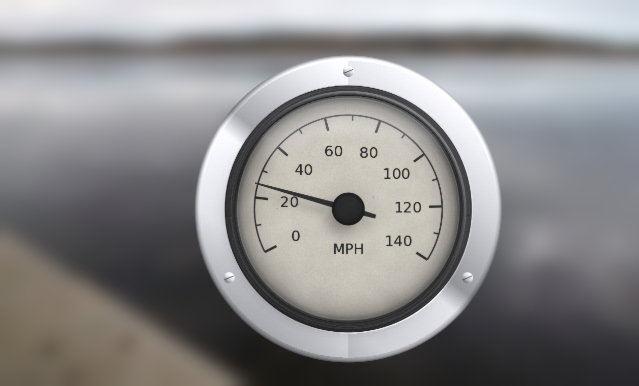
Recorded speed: 25 mph
